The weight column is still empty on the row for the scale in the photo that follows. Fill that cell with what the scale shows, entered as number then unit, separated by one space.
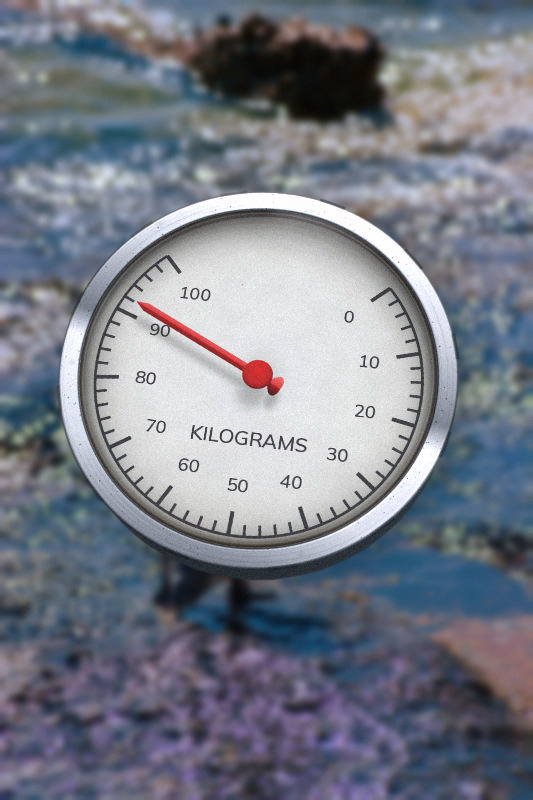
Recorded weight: 92 kg
